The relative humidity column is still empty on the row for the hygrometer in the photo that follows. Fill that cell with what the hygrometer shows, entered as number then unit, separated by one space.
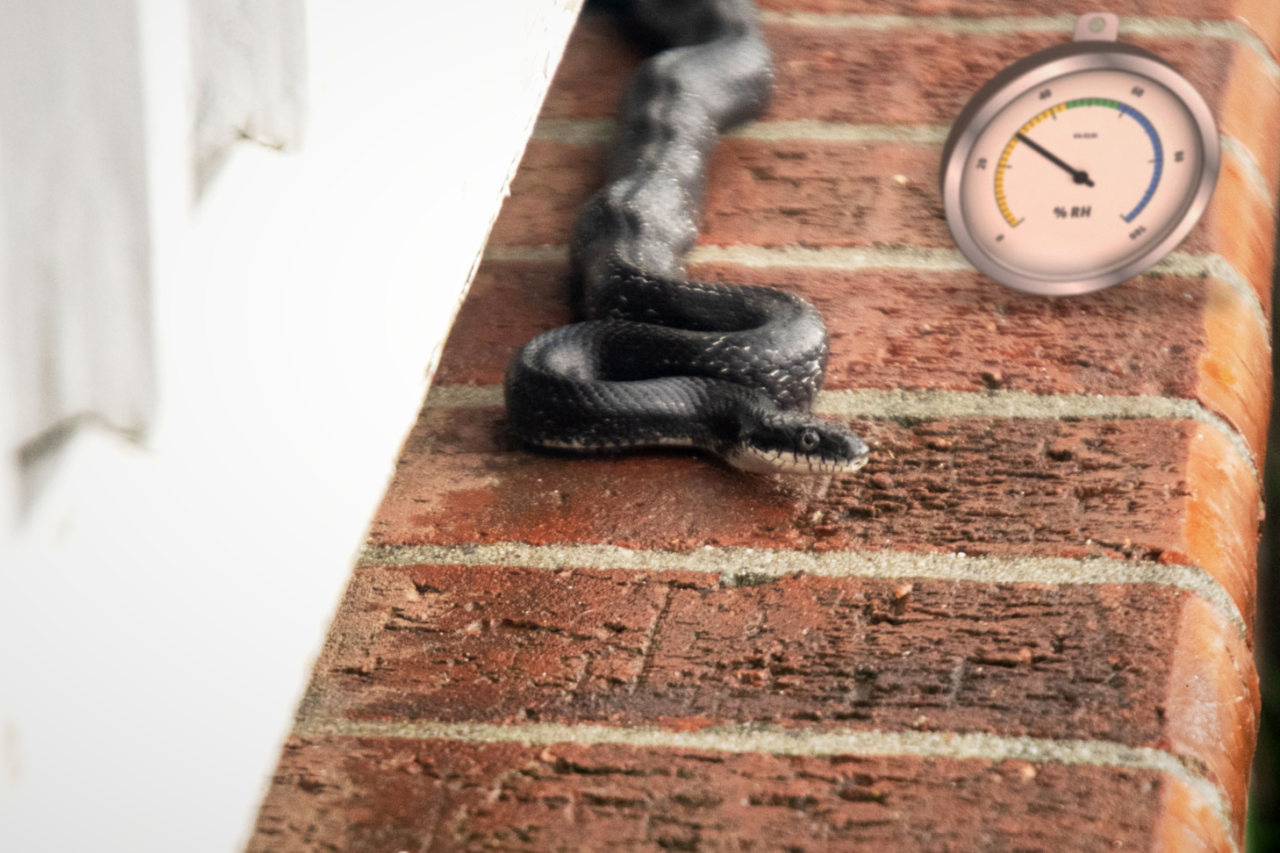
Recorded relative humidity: 30 %
